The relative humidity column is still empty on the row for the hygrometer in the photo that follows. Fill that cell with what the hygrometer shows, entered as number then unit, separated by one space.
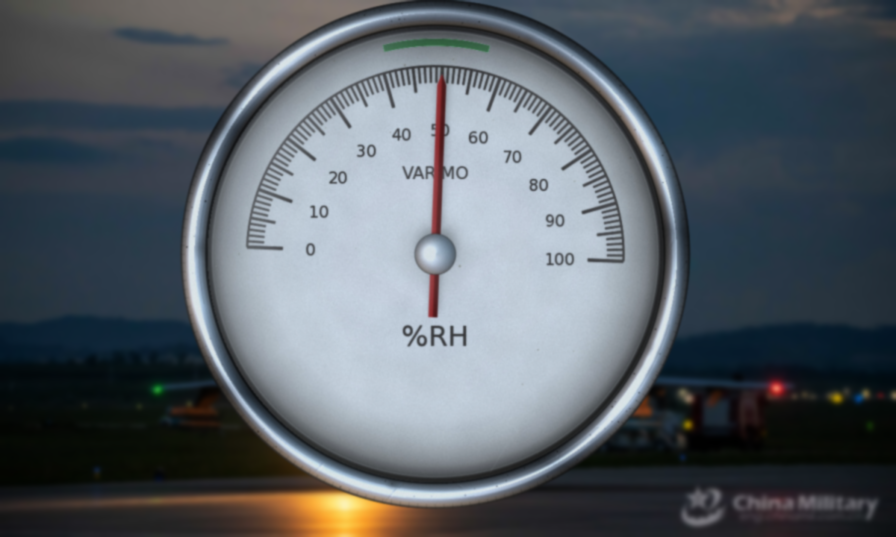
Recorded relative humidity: 50 %
